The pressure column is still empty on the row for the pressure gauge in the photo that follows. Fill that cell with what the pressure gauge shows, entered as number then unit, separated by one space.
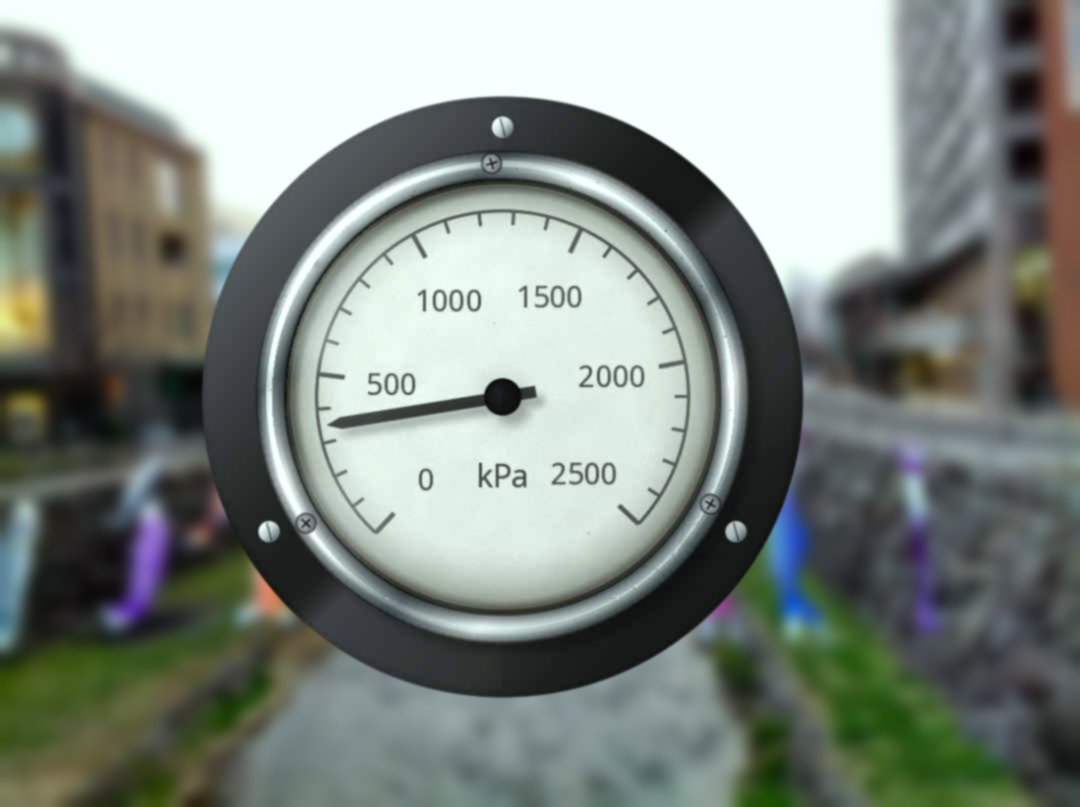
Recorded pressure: 350 kPa
